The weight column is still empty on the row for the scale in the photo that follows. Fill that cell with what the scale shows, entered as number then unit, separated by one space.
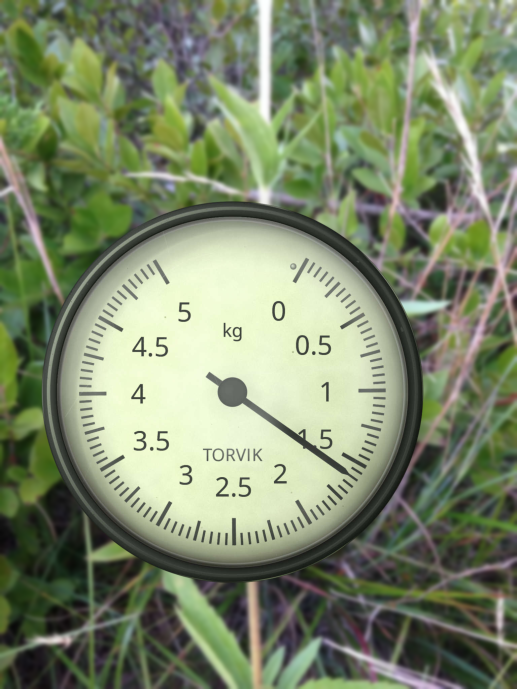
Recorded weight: 1.6 kg
